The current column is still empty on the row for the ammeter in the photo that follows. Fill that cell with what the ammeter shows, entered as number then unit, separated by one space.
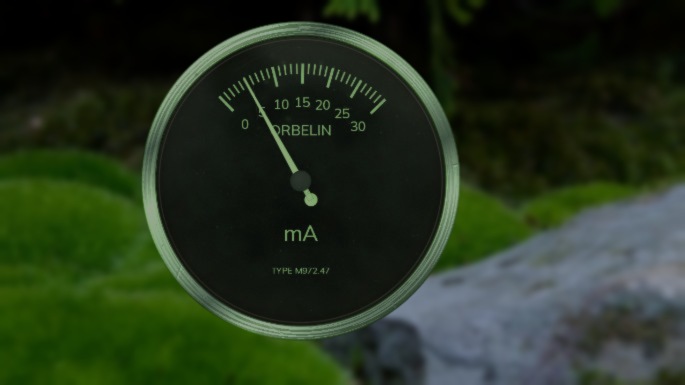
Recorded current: 5 mA
